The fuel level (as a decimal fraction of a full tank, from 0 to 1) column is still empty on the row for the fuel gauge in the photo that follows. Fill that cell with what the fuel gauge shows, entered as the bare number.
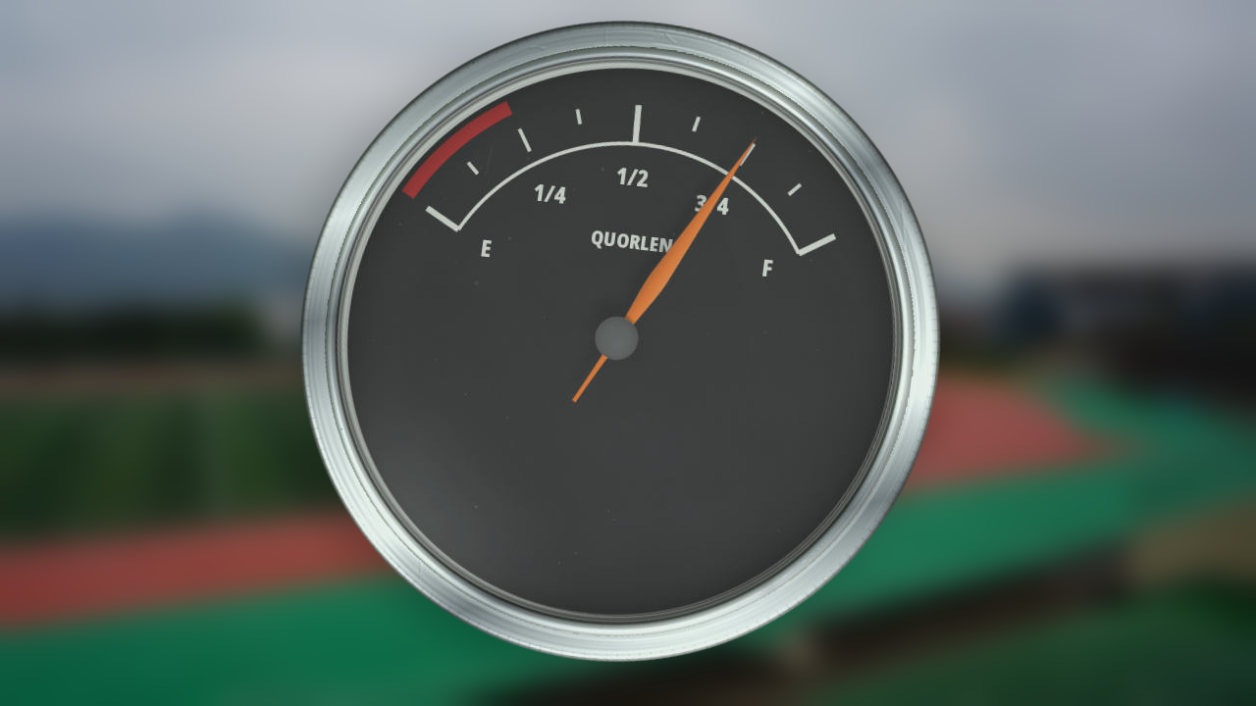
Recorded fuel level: 0.75
